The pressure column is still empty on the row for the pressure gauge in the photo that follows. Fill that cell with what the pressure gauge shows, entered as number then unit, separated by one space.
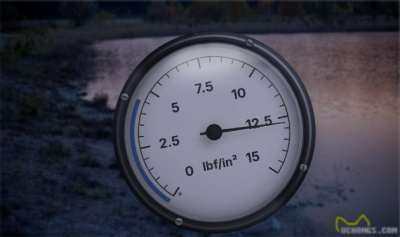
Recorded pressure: 12.75 psi
